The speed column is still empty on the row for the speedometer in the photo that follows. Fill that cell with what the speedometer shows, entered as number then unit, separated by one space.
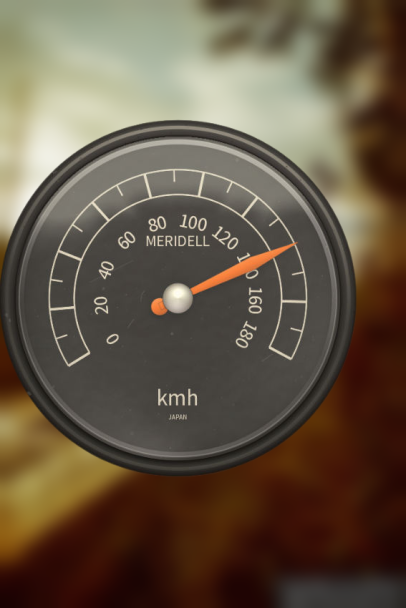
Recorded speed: 140 km/h
